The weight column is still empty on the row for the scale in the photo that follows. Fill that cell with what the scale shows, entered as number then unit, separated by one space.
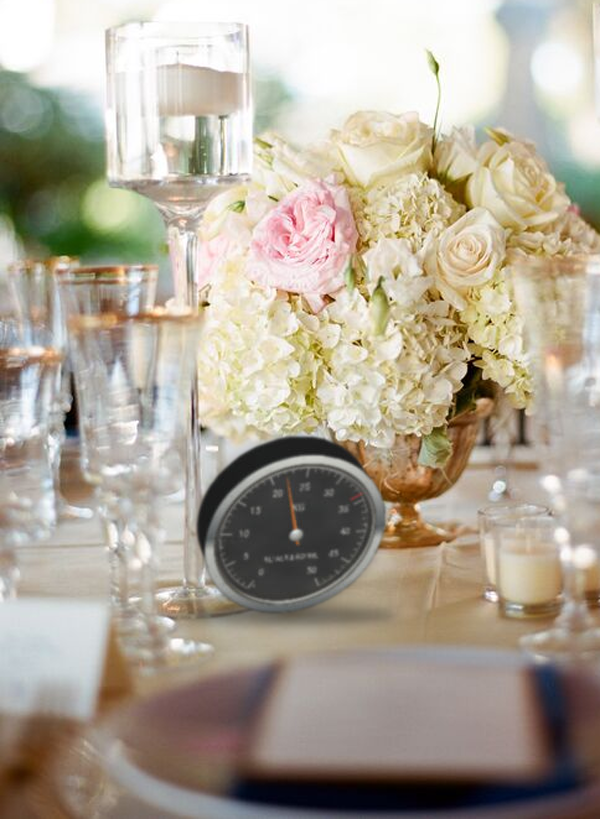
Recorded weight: 22 kg
